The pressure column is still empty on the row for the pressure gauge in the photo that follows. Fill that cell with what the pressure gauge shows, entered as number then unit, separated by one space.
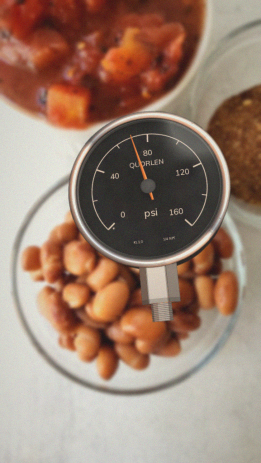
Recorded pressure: 70 psi
